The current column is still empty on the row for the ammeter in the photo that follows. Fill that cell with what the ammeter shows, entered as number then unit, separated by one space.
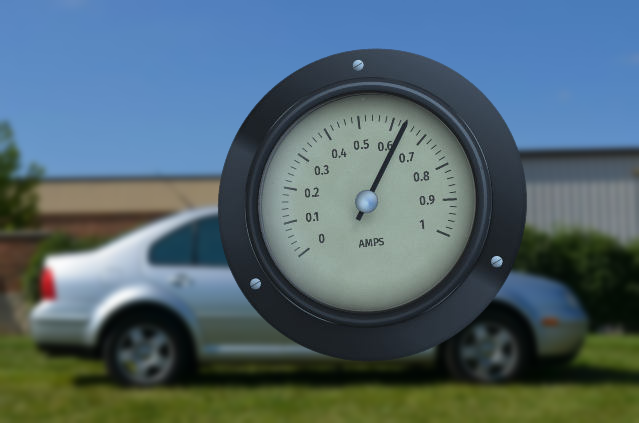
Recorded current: 0.64 A
